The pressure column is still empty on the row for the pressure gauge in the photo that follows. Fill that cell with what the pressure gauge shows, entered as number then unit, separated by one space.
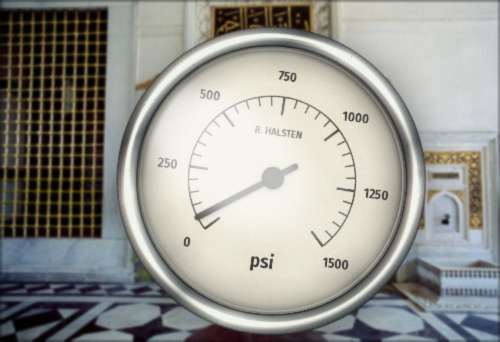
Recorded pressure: 50 psi
